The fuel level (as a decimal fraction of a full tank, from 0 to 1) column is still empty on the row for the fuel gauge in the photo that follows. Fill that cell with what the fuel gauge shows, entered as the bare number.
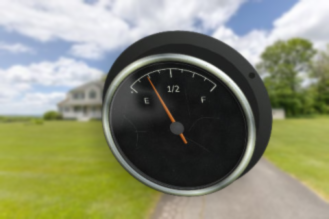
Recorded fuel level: 0.25
